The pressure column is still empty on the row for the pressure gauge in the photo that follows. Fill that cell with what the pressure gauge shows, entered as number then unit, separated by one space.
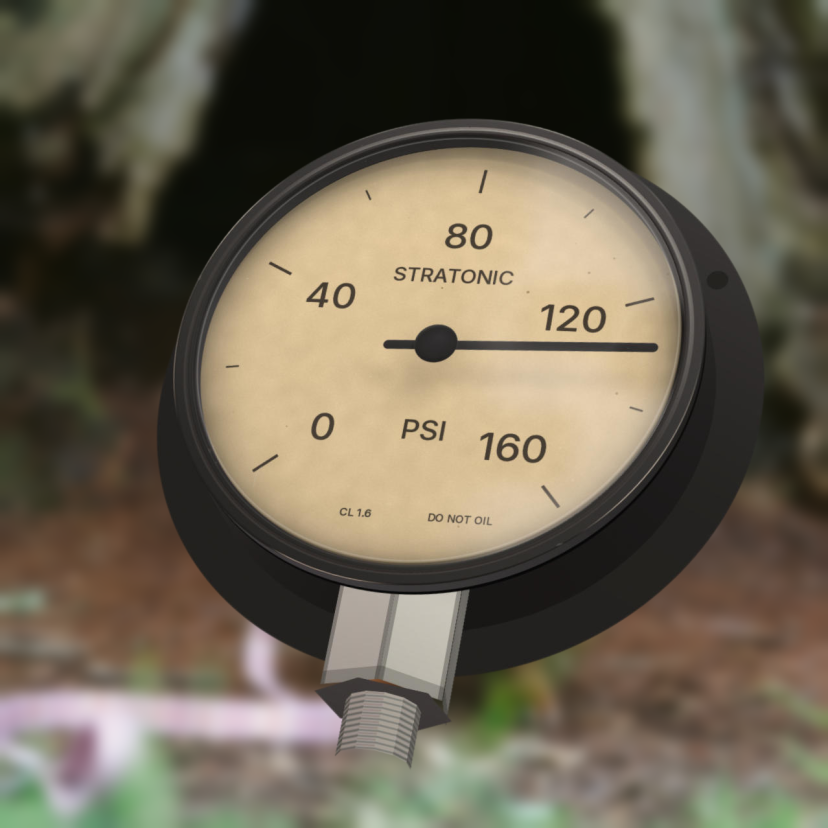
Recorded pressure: 130 psi
